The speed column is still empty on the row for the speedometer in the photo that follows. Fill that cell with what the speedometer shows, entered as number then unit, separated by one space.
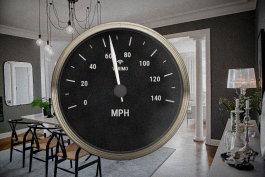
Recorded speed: 65 mph
